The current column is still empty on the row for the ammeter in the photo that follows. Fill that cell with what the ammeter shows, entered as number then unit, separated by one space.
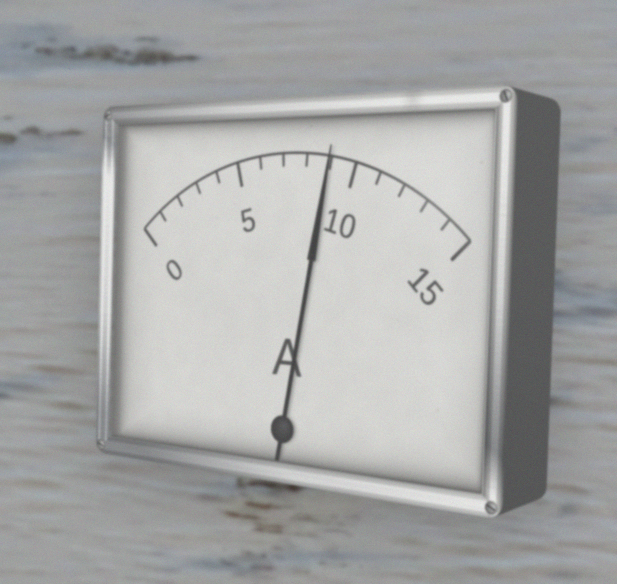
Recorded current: 9 A
